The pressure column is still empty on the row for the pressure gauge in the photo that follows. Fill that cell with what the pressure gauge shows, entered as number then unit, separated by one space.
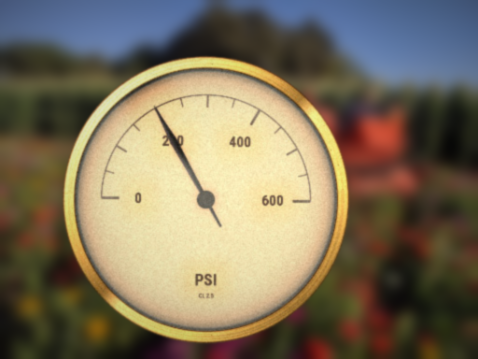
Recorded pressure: 200 psi
